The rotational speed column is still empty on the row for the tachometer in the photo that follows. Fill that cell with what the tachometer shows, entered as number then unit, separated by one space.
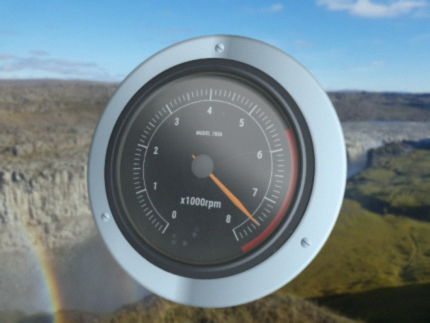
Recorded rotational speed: 7500 rpm
